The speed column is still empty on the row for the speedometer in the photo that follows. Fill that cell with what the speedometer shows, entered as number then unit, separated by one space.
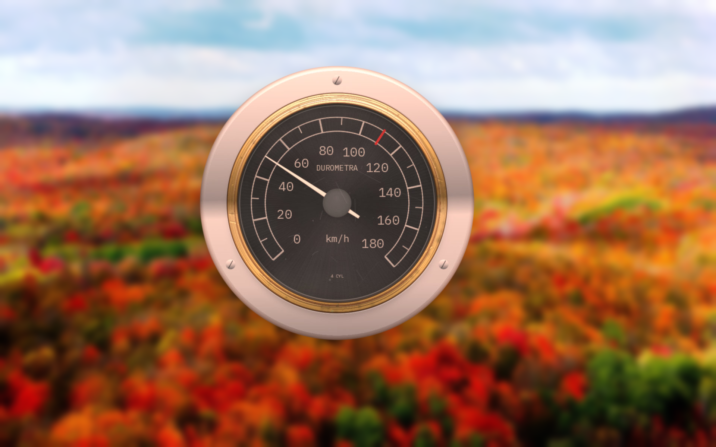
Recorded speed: 50 km/h
